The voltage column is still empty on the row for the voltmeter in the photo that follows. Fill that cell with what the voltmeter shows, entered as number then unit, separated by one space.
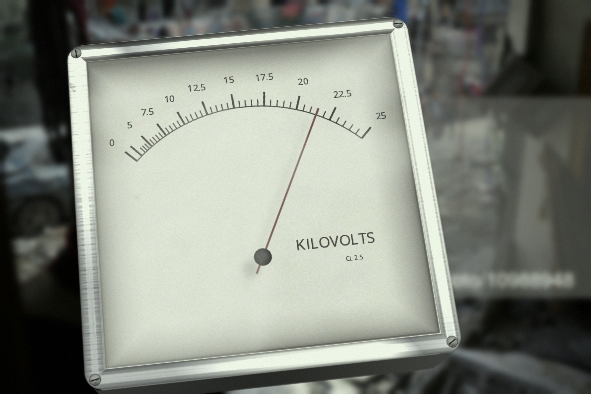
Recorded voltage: 21.5 kV
